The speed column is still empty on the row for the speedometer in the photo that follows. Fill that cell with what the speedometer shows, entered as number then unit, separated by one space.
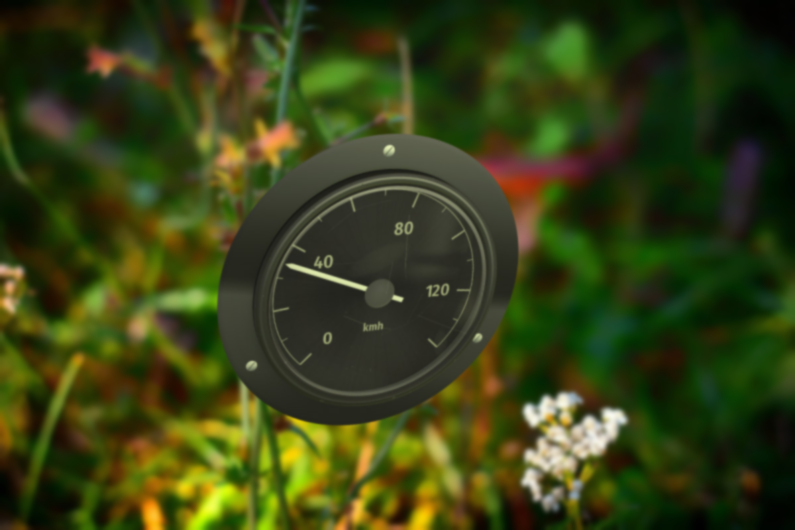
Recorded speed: 35 km/h
